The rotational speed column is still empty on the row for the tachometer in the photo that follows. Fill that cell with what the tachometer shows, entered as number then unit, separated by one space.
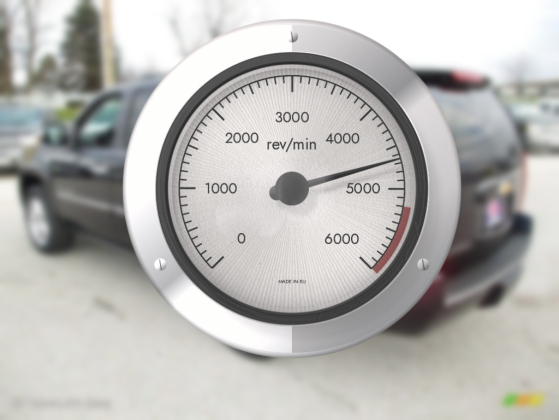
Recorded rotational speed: 4650 rpm
